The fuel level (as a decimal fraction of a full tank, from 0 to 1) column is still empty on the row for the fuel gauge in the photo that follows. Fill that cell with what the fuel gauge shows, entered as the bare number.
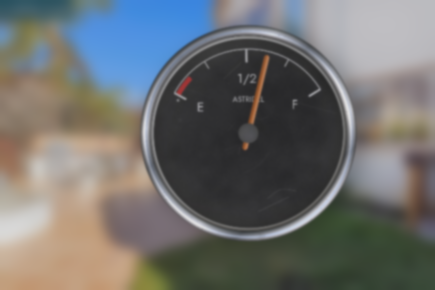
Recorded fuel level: 0.625
